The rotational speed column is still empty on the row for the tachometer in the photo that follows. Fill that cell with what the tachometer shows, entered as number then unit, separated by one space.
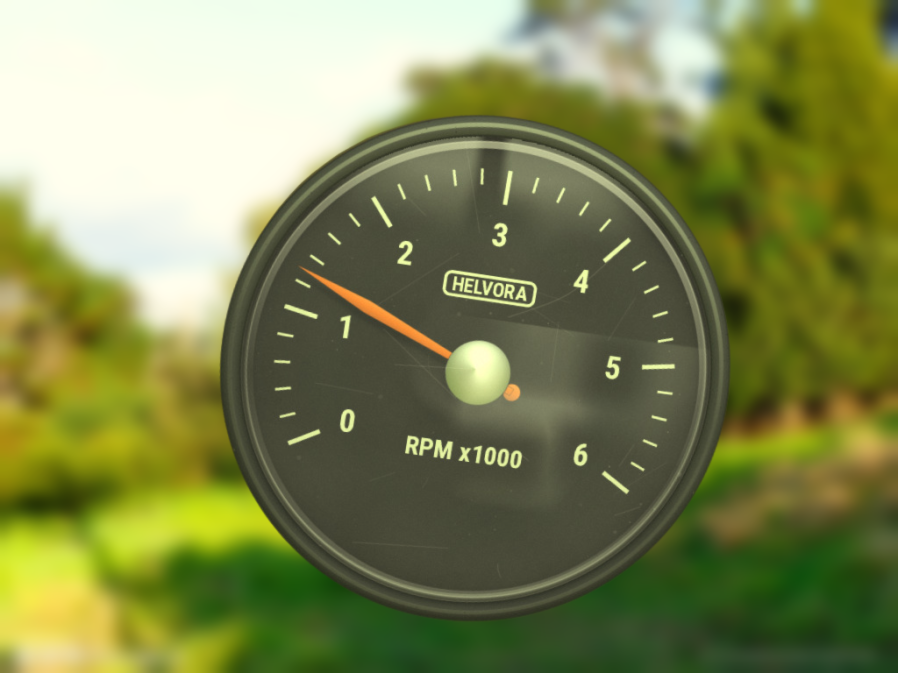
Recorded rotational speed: 1300 rpm
